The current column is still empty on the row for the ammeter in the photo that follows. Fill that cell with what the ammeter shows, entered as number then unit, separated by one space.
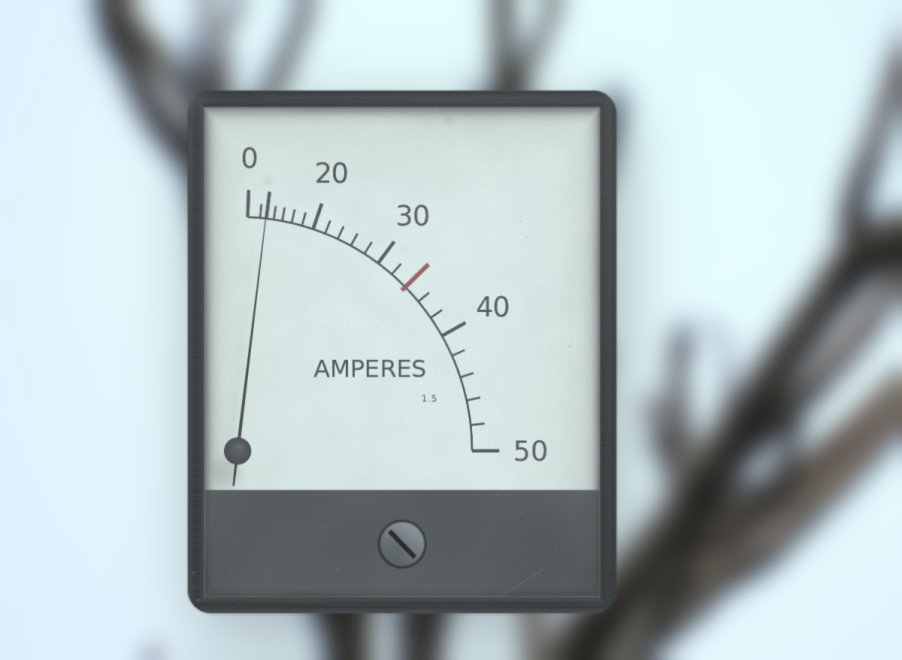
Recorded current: 10 A
